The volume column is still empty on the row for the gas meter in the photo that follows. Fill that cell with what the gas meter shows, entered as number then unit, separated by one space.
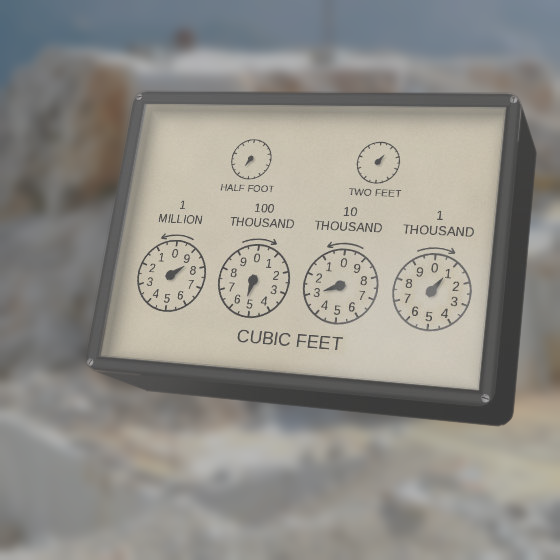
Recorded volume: 853100 ft³
